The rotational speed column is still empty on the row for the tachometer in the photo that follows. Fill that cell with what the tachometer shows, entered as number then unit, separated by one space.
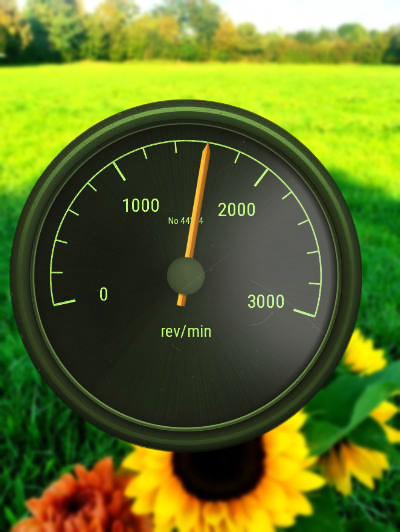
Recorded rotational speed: 1600 rpm
